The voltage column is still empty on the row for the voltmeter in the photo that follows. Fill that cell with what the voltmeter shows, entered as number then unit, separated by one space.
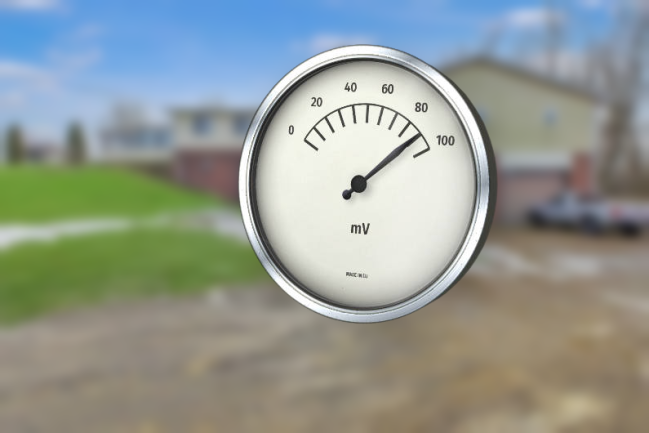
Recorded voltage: 90 mV
